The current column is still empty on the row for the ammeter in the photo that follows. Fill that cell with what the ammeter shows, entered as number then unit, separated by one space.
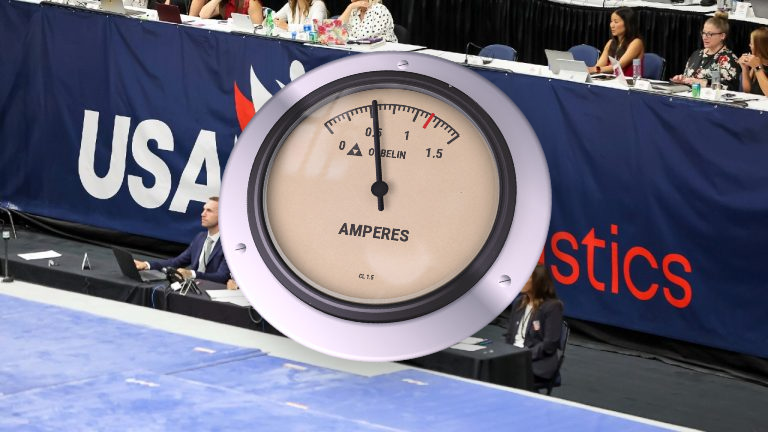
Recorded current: 0.55 A
